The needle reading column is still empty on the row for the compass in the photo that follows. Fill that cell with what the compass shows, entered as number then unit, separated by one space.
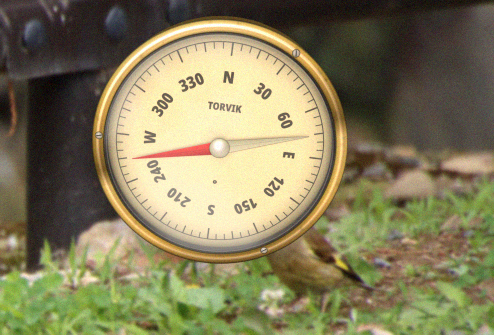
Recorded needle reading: 255 °
